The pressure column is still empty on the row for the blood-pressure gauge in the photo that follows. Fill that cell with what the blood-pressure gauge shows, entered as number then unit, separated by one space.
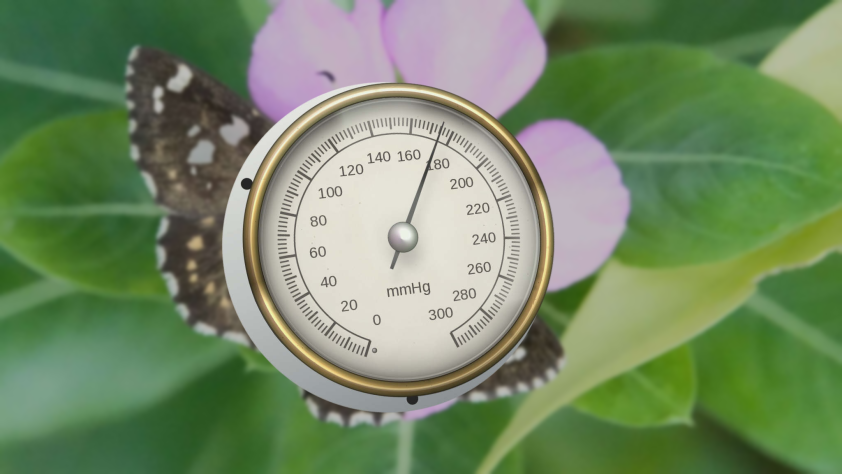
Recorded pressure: 174 mmHg
